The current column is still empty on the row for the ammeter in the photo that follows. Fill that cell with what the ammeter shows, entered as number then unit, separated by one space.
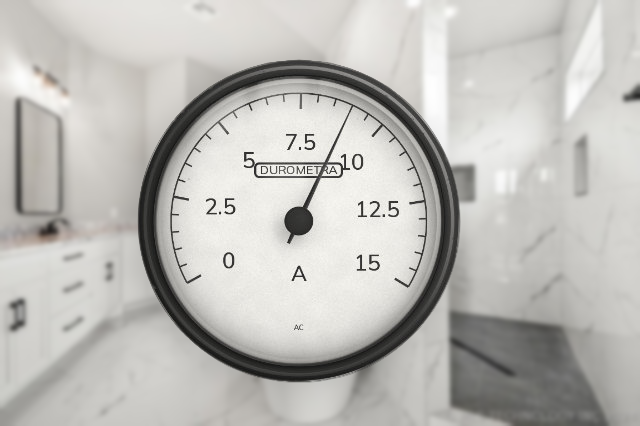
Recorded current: 9 A
